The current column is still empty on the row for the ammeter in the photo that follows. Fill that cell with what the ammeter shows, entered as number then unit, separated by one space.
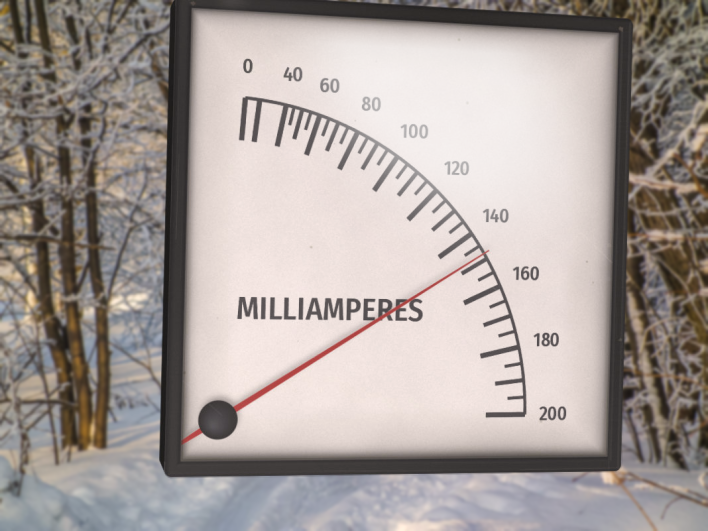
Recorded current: 147.5 mA
